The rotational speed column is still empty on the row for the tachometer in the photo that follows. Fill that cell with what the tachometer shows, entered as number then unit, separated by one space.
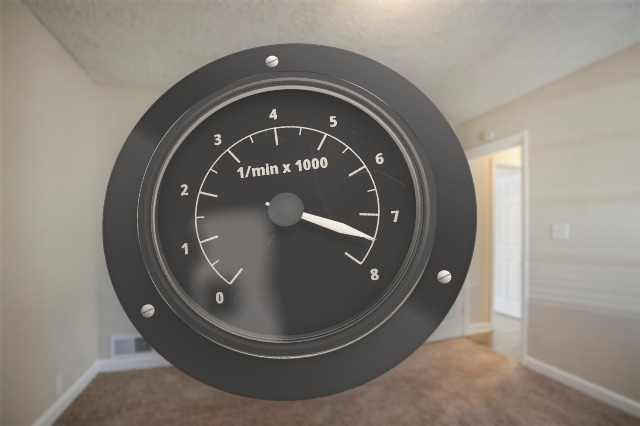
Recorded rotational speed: 7500 rpm
